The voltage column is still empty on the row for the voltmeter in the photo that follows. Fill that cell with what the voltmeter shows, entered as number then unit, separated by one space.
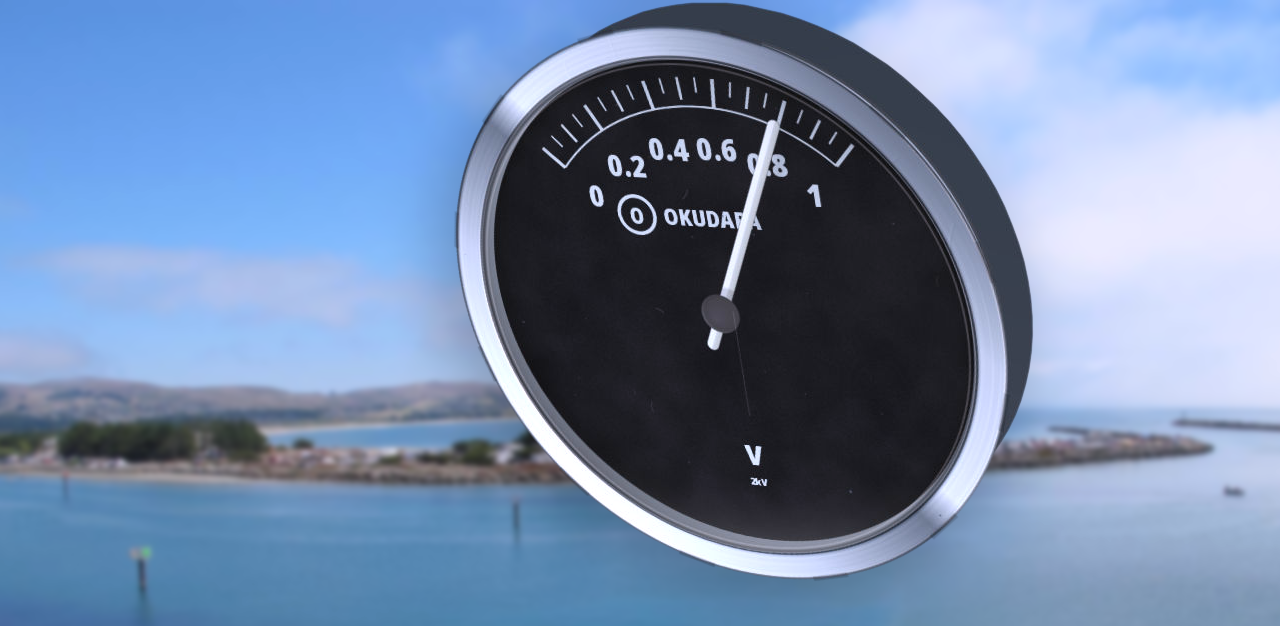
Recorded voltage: 0.8 V
